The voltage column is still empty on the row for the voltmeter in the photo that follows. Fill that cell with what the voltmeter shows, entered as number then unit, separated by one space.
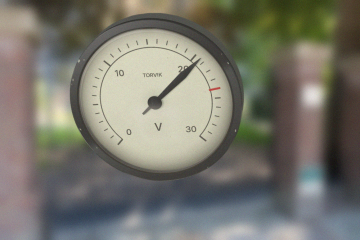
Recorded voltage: 20.5 V
